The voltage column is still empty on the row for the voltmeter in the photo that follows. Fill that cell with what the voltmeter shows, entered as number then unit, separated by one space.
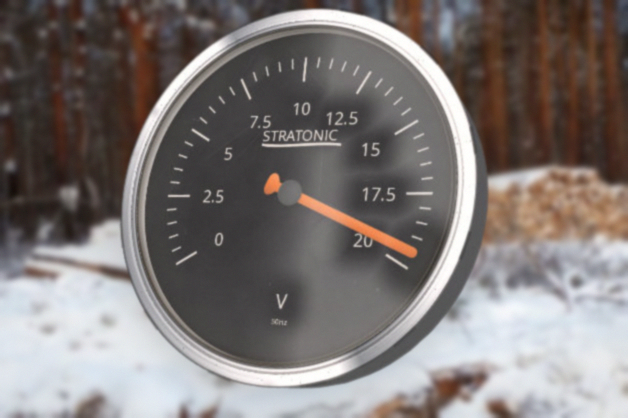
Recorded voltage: 19.5 V
